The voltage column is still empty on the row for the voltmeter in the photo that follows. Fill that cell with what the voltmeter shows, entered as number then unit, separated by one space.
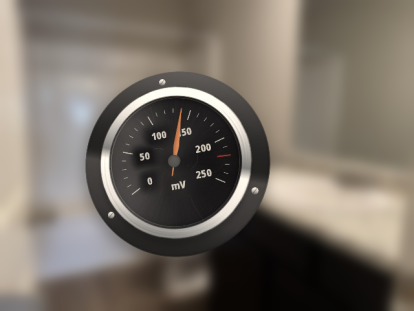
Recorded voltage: 140 mV
